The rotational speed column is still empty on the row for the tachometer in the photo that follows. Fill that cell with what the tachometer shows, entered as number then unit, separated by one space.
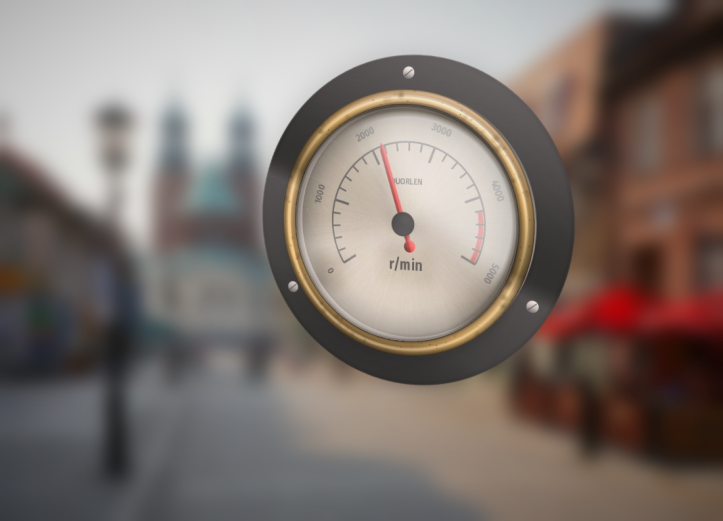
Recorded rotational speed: 2200 rpm
